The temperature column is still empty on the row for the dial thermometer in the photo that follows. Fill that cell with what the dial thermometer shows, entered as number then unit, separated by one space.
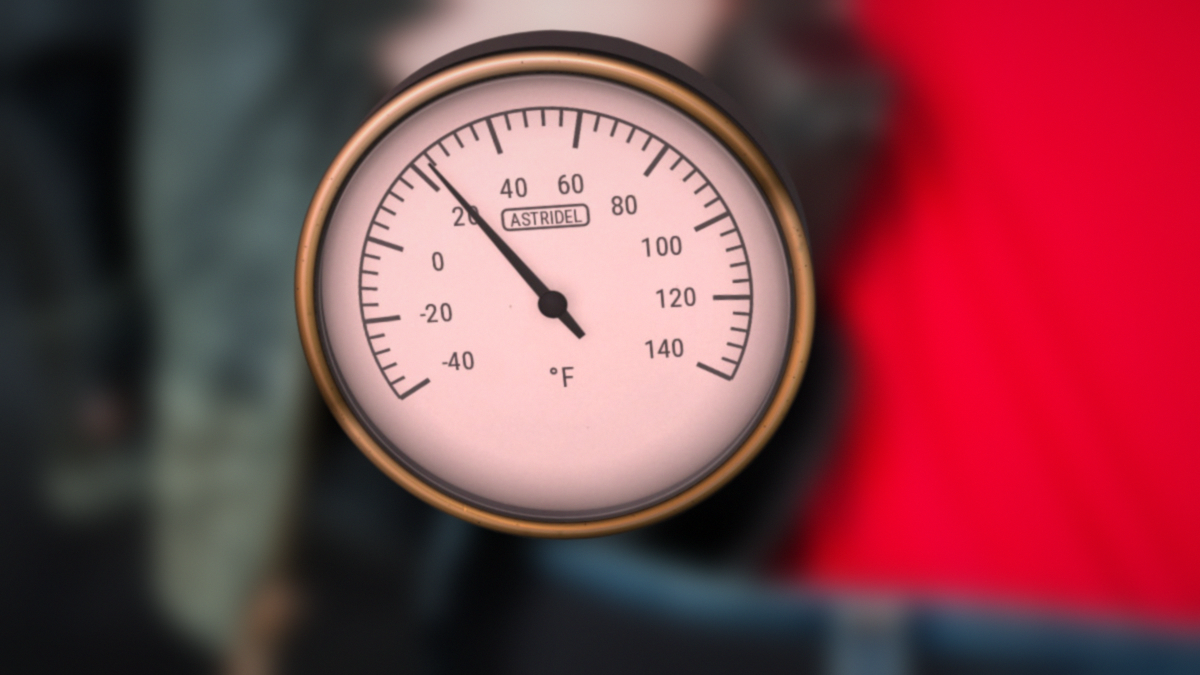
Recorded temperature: 24 °F
